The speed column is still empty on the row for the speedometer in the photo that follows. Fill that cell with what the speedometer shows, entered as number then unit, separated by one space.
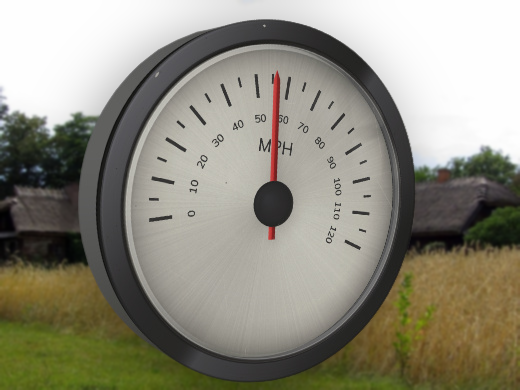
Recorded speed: 55 mph
